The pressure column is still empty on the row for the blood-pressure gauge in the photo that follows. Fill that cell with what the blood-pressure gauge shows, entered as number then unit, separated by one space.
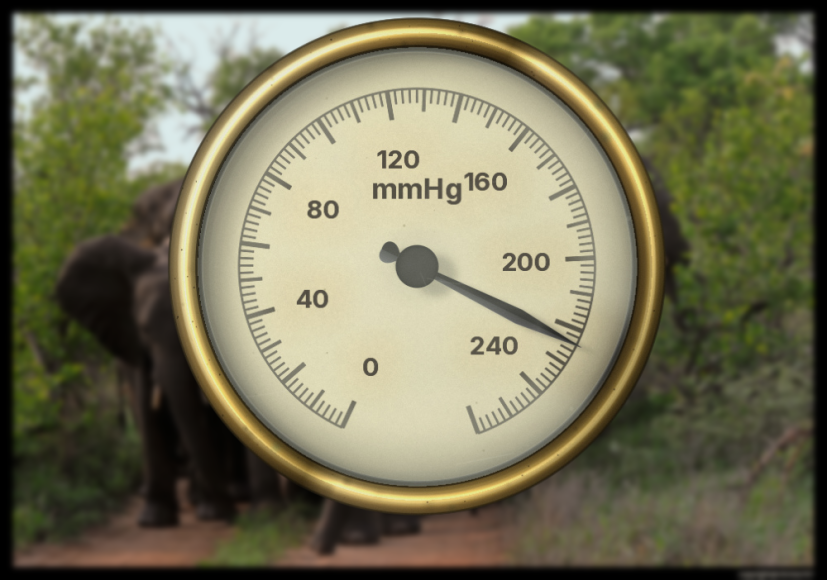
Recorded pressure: 224 mmHg
